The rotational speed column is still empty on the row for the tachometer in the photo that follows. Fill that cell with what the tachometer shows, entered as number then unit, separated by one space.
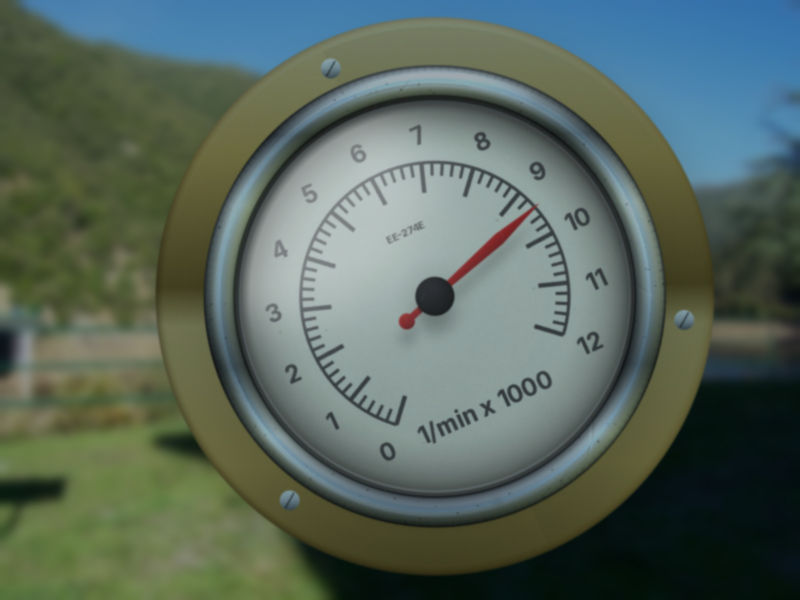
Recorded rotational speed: 9400 rpm
